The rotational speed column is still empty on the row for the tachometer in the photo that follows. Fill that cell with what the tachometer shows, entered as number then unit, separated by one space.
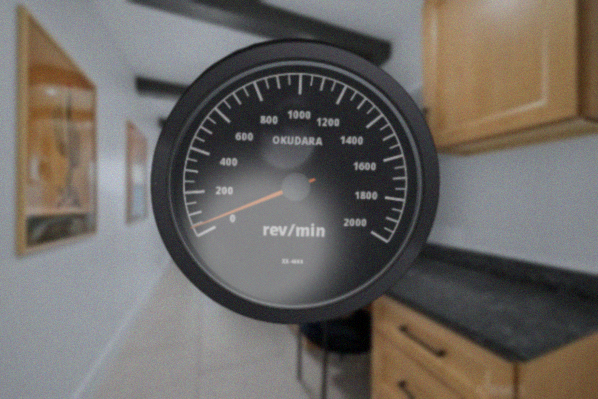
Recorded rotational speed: 50 rpm
